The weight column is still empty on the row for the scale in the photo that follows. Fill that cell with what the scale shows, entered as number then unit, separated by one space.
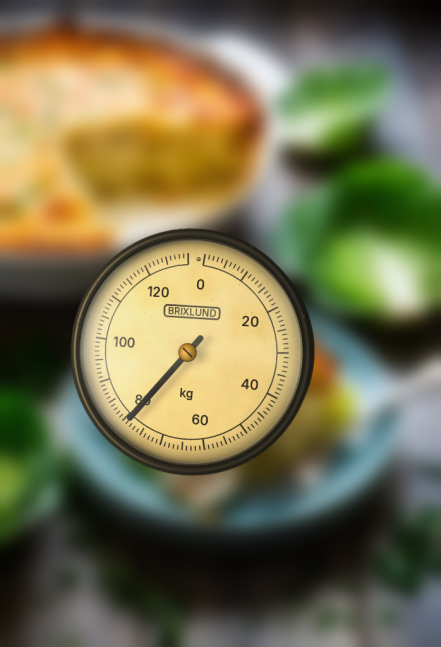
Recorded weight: 79 kg
